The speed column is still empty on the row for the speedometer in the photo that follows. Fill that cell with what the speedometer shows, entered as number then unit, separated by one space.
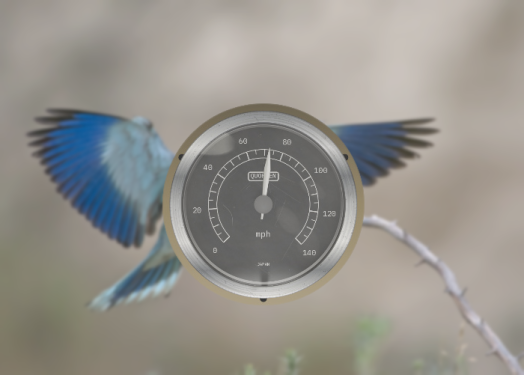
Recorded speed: 72.5 mph
